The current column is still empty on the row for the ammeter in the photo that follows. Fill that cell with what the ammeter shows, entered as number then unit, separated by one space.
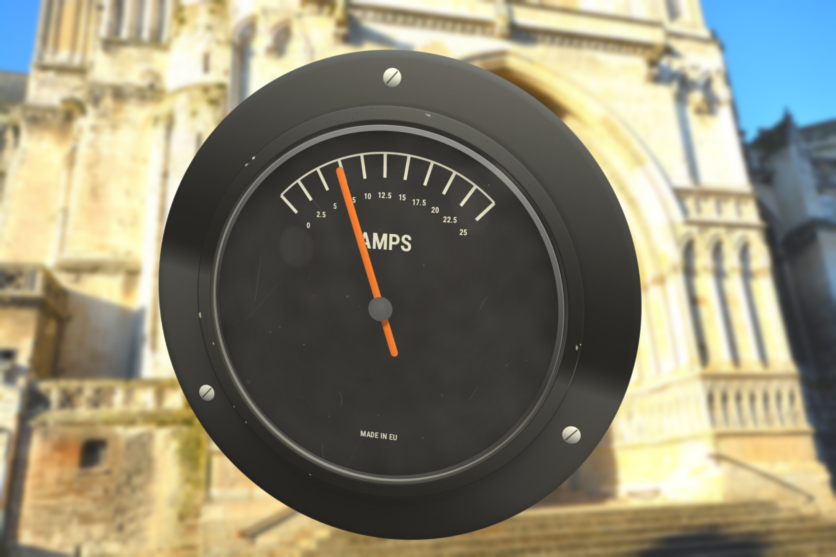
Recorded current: 7.5 A
